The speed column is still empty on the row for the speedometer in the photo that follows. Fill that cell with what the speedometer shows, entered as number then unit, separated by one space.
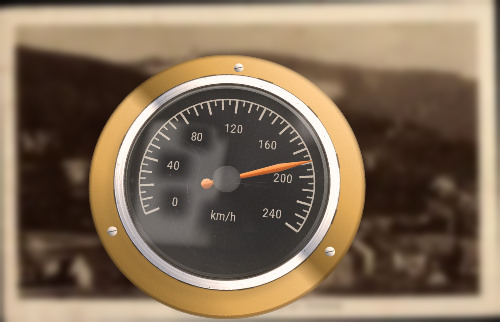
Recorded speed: 190 km/h
